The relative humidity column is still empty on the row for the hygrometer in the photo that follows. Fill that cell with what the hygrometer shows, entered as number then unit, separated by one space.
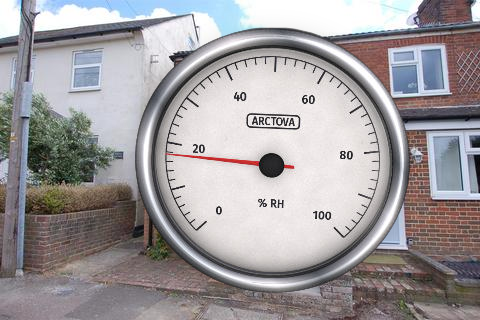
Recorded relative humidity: 18 %
